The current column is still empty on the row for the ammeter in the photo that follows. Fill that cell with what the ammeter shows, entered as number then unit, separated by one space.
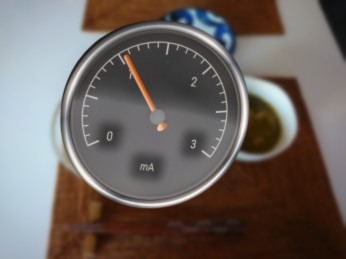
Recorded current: 1.05 mA
